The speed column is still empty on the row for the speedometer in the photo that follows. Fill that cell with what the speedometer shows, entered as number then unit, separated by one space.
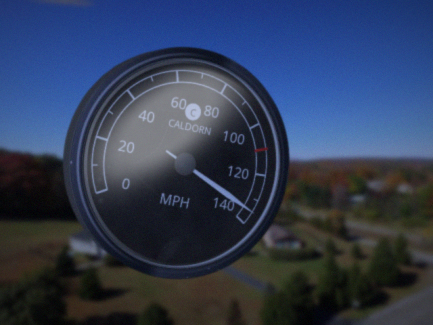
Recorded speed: 135 mph
